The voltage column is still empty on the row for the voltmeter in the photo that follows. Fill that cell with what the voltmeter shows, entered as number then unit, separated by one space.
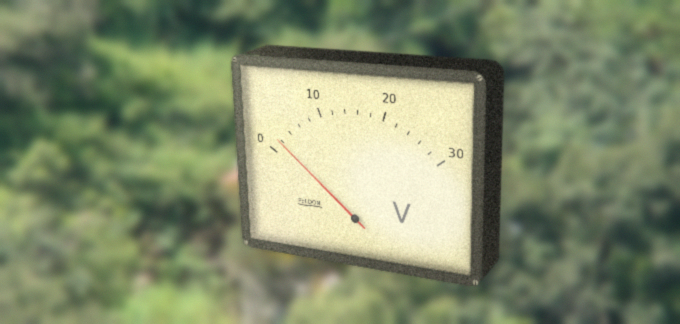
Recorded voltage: 2 V
